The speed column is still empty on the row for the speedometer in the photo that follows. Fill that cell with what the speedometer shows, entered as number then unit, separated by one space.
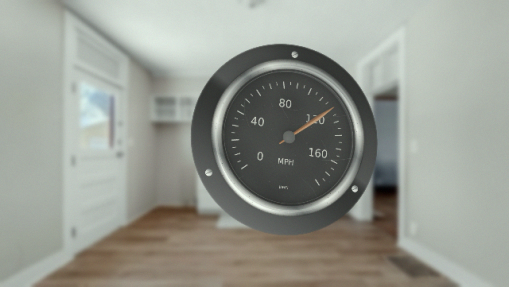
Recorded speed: 120 mph
